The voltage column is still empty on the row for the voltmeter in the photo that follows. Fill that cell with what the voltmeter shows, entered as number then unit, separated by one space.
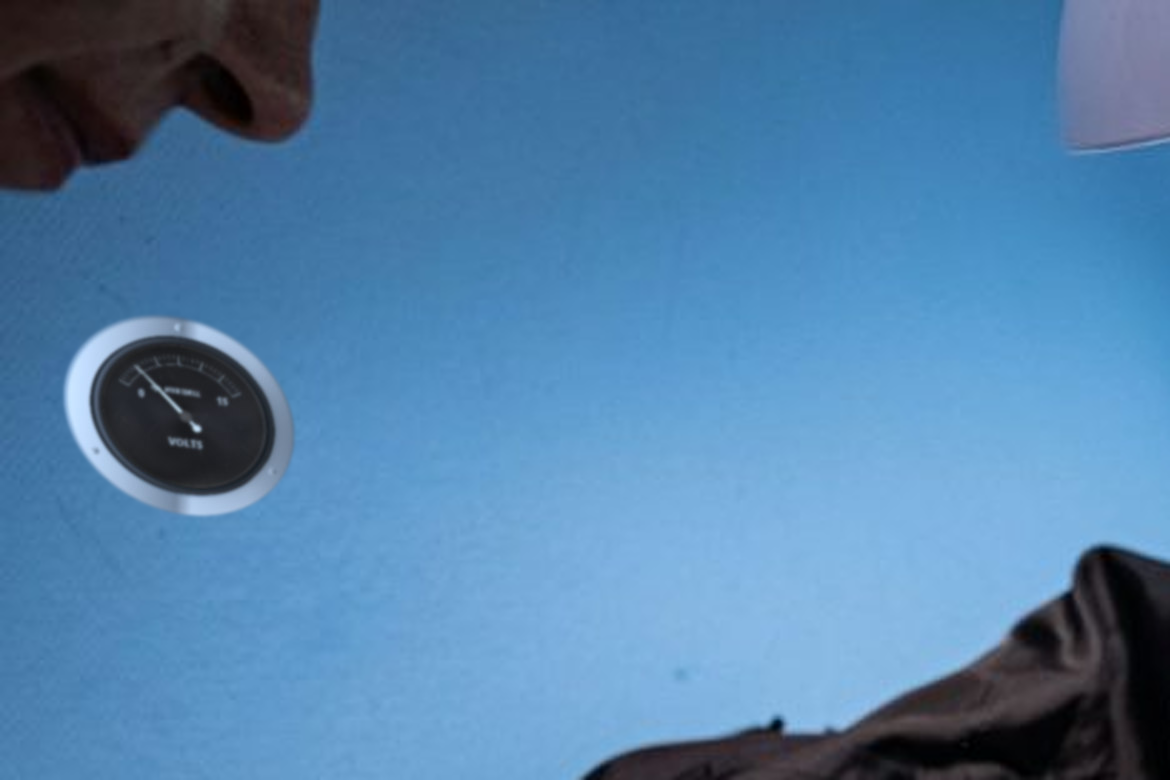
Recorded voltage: 2.5 V
